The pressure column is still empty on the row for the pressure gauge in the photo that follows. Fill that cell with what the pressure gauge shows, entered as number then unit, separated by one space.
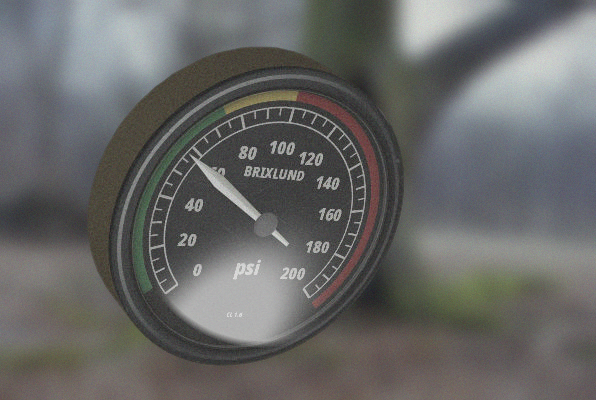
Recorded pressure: 57.5 psi
